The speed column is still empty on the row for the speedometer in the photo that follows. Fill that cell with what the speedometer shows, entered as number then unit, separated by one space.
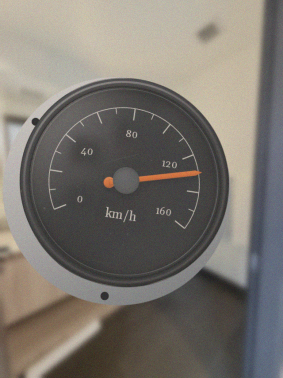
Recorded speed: 130 km/h
